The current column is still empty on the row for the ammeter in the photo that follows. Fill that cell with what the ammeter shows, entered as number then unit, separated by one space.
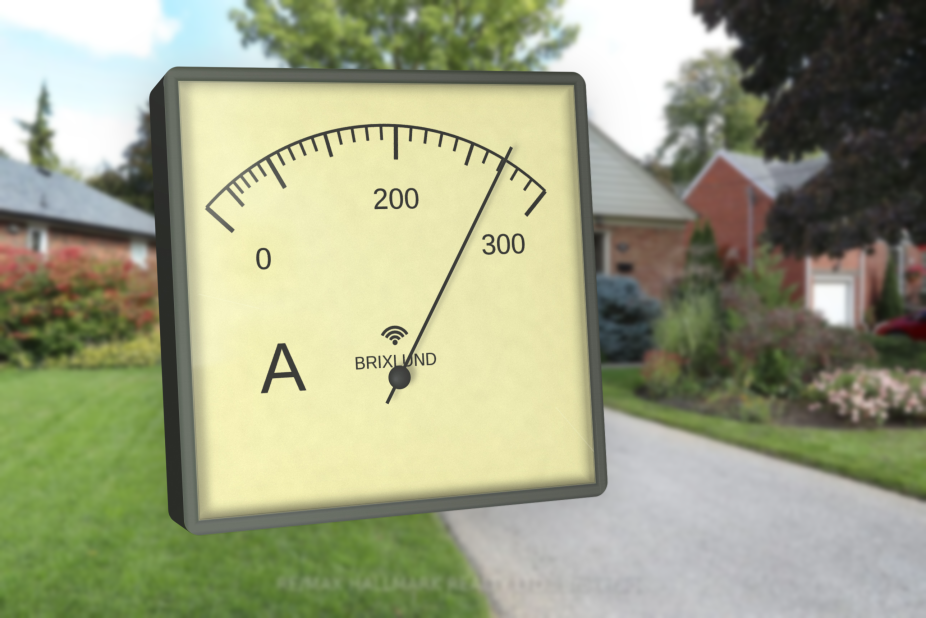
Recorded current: 270 A
